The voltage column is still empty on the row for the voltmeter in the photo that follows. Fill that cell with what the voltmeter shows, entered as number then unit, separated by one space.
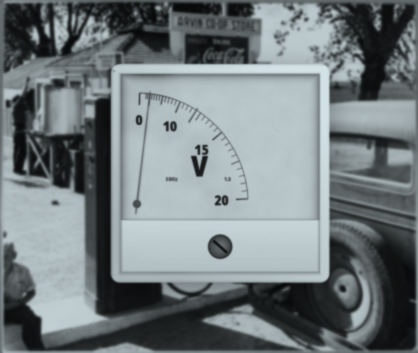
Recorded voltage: 5 V
